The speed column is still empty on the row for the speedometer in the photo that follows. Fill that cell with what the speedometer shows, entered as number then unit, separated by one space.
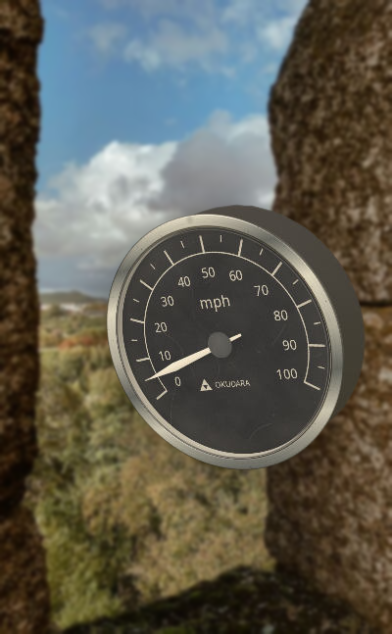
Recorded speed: 5 mph
